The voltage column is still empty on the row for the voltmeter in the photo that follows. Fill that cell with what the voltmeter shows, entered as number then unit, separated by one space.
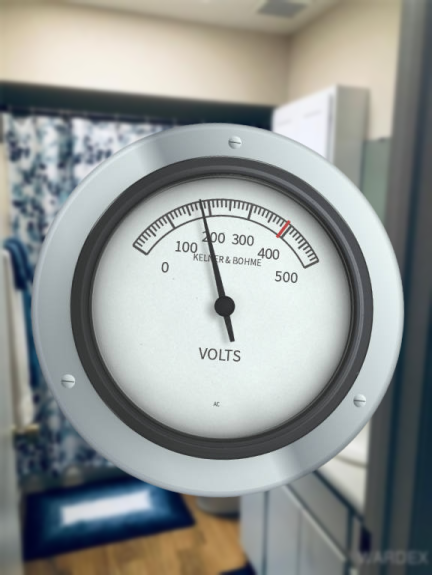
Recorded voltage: 180 V
